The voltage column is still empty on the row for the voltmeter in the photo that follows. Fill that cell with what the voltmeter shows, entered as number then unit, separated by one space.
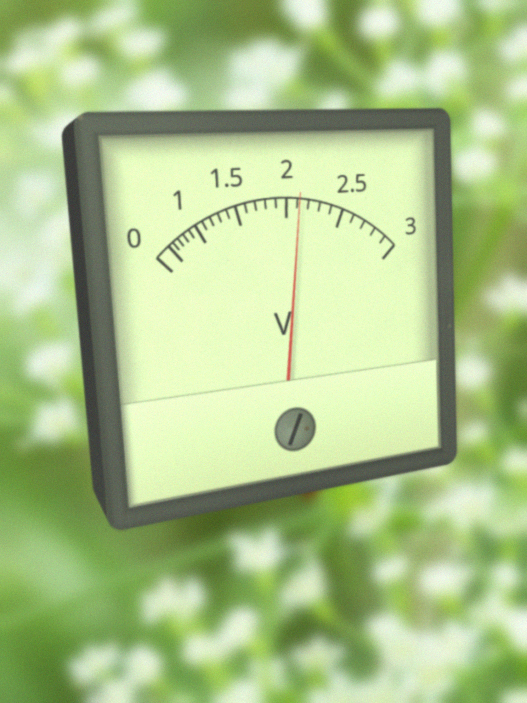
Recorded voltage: 2.1 V
